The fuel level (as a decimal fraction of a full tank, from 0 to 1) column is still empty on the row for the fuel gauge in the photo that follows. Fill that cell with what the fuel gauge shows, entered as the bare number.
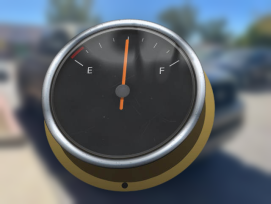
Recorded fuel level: 0.5
